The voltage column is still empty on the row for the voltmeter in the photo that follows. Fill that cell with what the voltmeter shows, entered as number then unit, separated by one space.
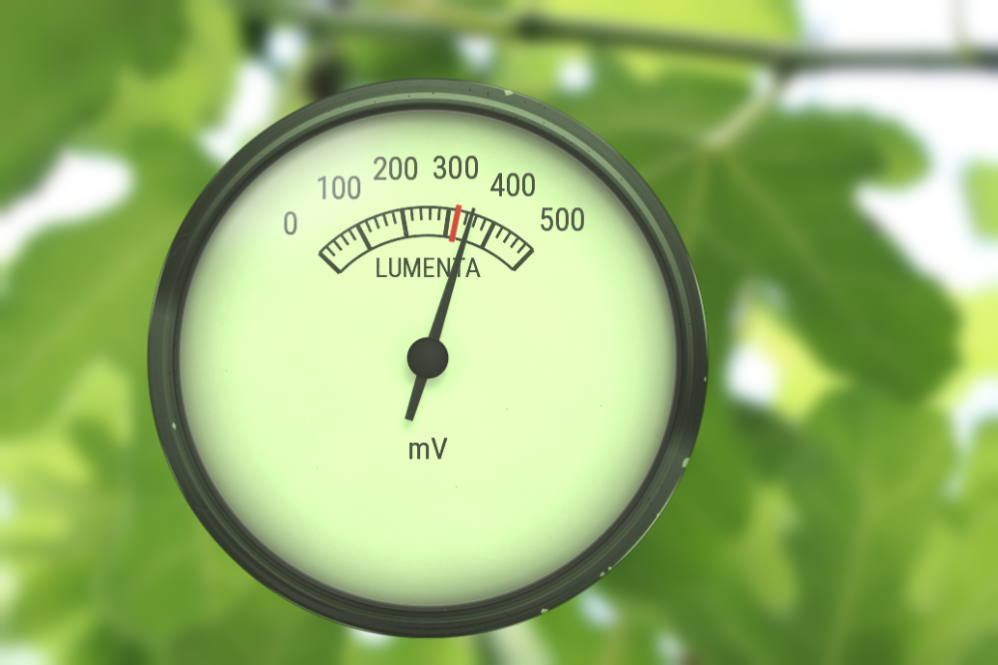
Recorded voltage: 350 mV
